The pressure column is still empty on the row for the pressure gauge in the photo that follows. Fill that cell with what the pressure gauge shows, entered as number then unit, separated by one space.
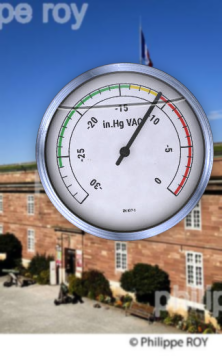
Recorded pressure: -11 inHg
